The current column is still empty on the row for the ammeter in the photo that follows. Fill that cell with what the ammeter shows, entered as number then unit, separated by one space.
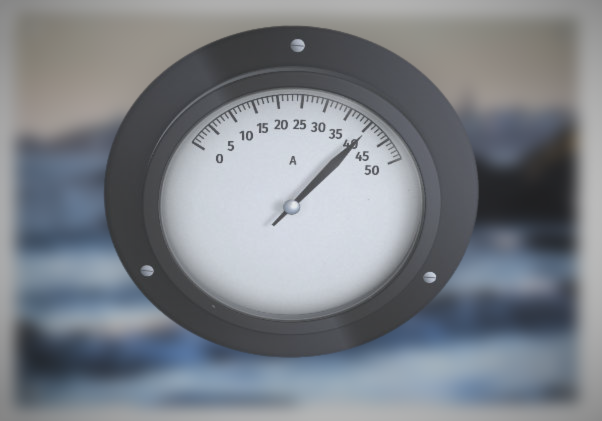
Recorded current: 40 A
